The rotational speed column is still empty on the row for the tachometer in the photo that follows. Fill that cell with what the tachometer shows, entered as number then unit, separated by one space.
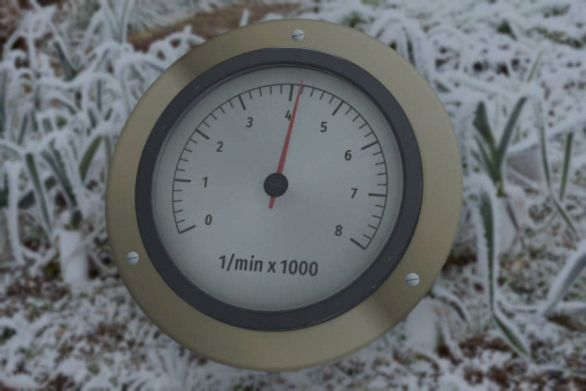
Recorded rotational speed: 4200 rpm
